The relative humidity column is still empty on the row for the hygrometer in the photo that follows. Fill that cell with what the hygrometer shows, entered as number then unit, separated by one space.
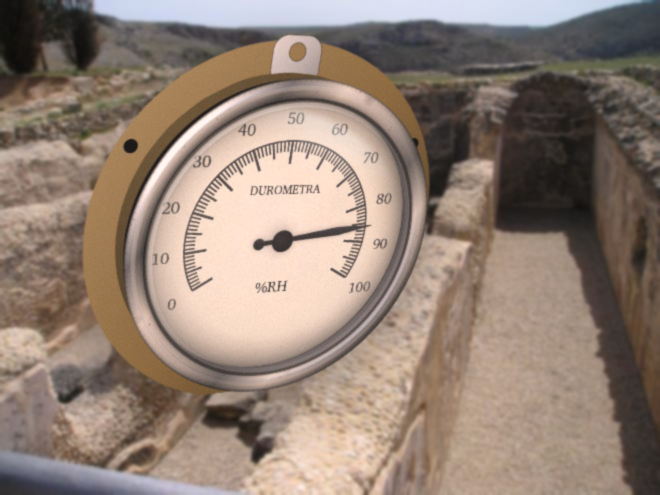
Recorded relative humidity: 85 %
